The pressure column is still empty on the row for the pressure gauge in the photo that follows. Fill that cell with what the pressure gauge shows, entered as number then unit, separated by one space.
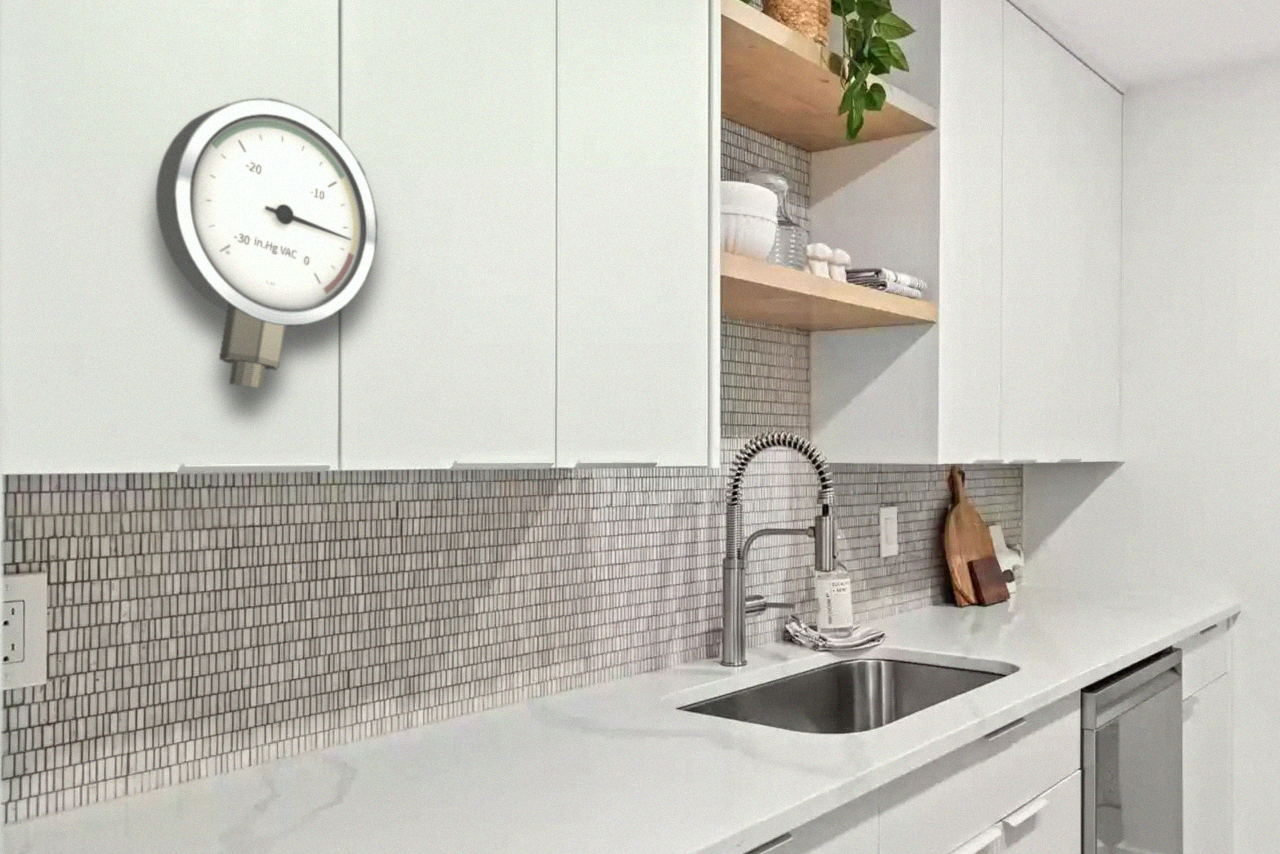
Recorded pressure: -5 inHg
